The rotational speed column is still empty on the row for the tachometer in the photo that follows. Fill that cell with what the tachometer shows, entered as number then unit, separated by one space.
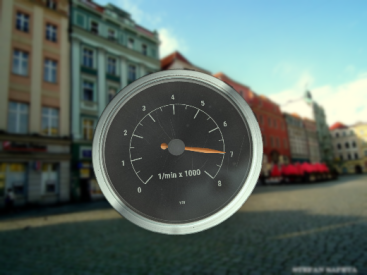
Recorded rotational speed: 7000 rpm
